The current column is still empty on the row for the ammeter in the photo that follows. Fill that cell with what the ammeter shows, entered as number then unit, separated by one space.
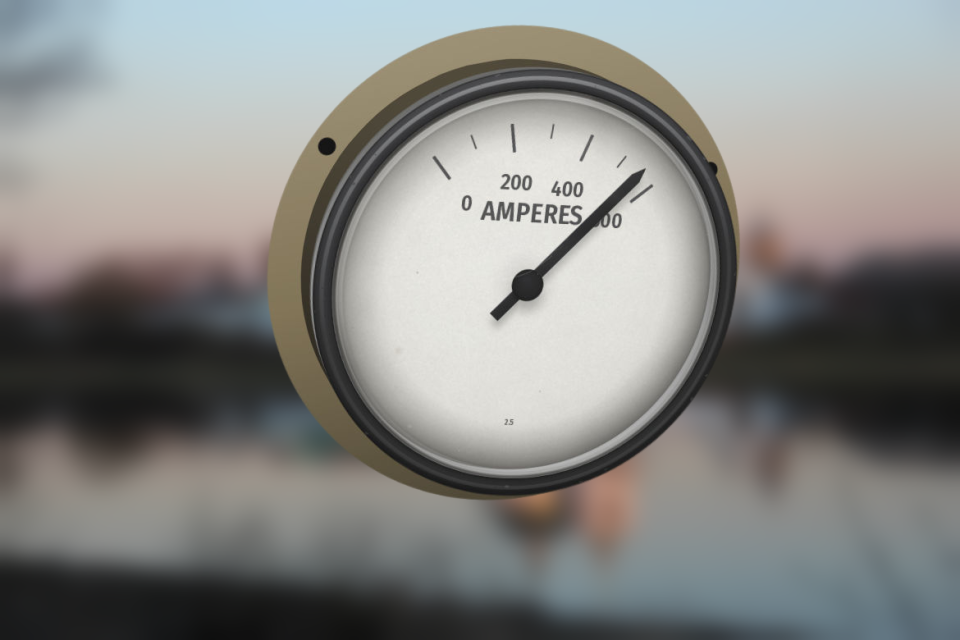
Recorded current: 550 A
